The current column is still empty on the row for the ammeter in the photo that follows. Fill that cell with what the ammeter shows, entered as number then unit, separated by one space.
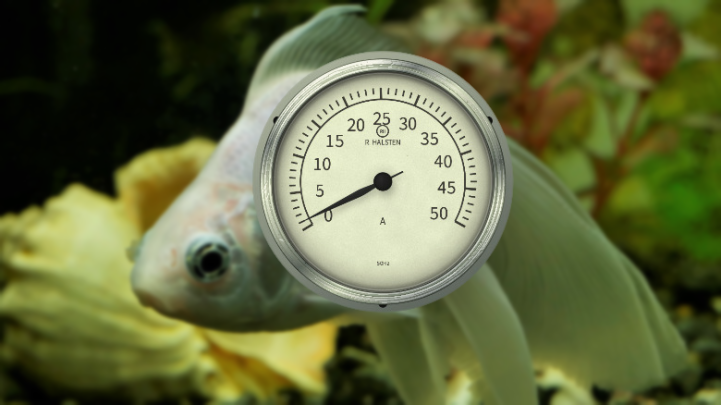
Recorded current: 1 A
